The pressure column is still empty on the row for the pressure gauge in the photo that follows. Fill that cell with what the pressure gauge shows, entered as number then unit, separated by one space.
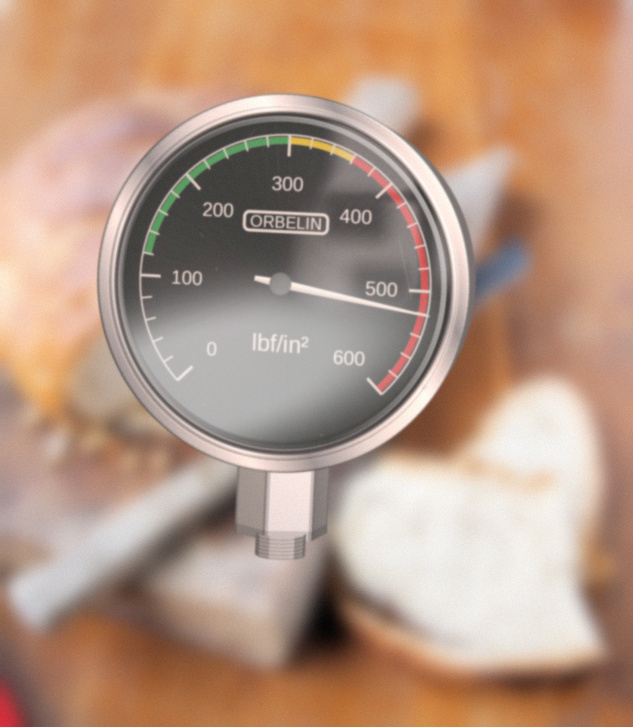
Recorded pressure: 520 psi
